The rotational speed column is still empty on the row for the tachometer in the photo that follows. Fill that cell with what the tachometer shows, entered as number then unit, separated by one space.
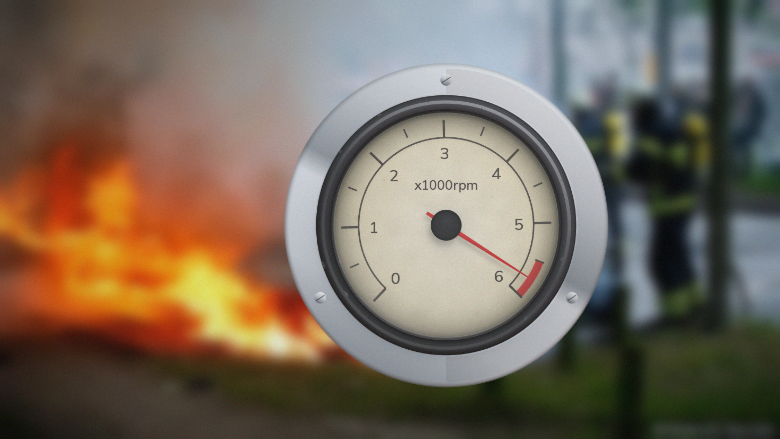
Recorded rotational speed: 5750 rpm
